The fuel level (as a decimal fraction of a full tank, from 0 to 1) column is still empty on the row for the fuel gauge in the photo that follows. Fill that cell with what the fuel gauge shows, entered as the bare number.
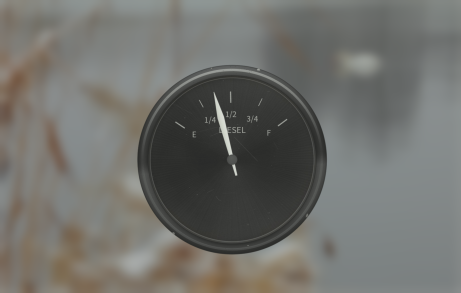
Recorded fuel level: 0.375
